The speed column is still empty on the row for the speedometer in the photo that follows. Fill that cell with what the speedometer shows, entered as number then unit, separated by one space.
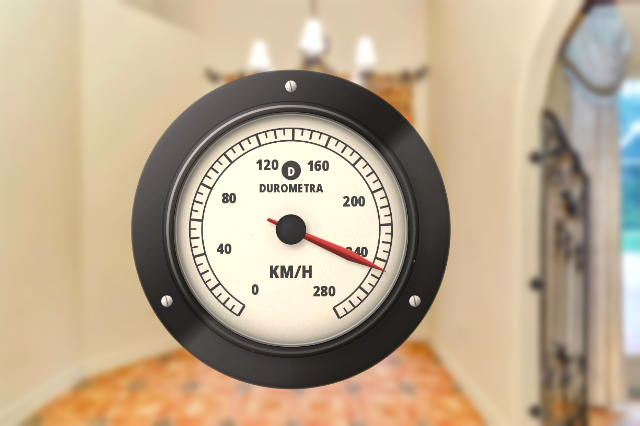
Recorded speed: 245 km/h
